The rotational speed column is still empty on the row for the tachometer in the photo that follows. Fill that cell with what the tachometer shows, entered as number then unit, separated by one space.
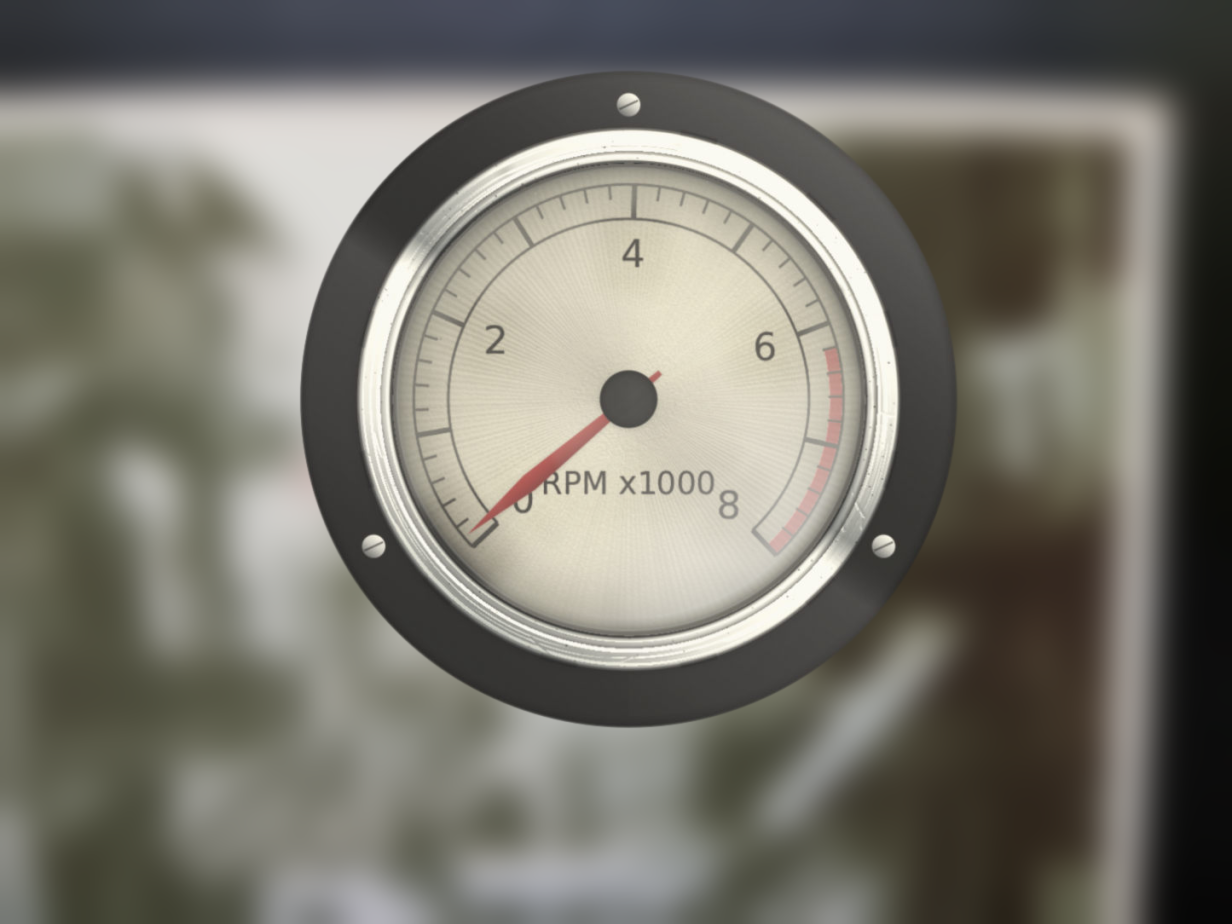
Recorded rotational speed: 100 rpm
